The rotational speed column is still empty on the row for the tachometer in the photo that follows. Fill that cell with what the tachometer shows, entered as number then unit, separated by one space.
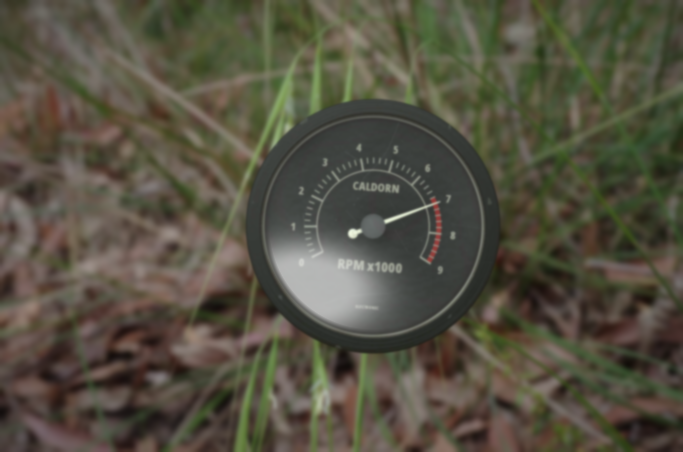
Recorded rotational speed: 7000 rpm
